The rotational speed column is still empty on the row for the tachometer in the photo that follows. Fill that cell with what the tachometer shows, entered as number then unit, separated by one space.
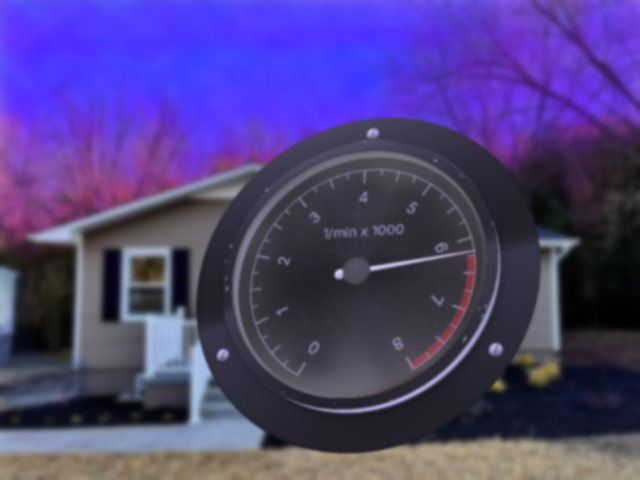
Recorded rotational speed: 6250 rpm
